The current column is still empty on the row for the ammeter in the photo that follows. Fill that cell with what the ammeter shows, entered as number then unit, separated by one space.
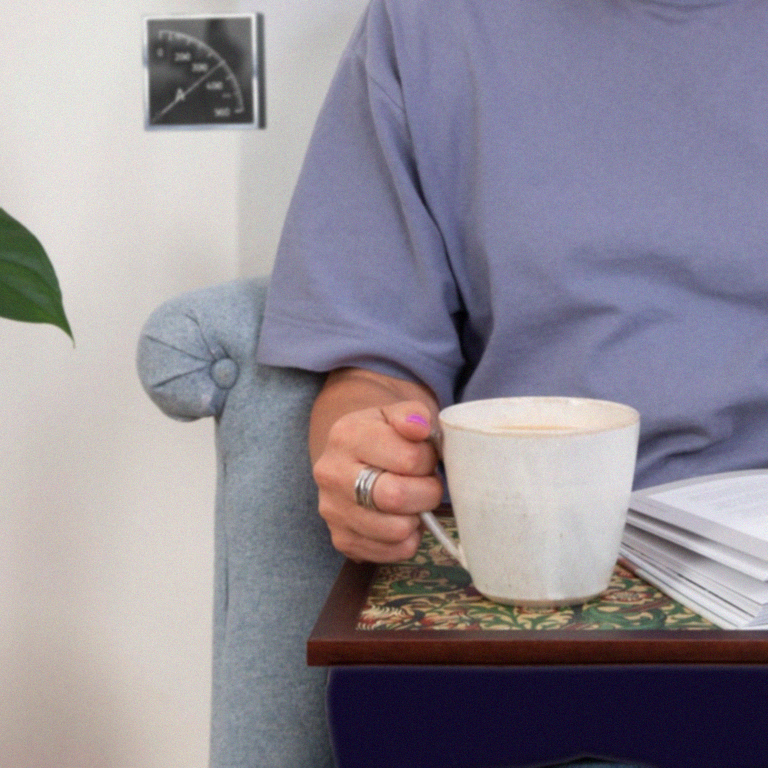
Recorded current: 350 A
